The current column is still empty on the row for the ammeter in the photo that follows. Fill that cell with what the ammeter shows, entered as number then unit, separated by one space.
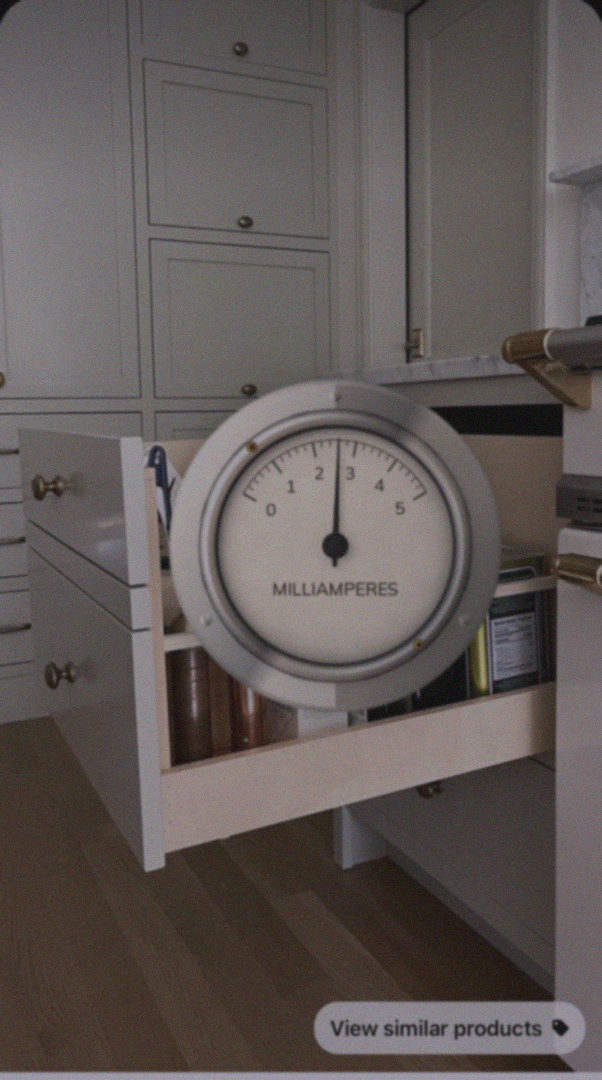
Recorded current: 2.6 mA
